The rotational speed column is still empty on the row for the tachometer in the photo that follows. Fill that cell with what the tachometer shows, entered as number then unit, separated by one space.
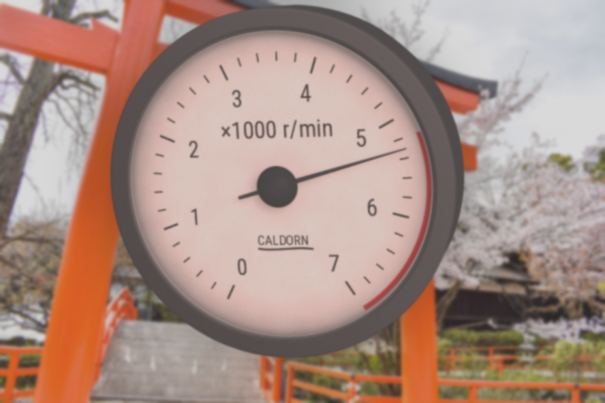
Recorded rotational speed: 5300 rpm
